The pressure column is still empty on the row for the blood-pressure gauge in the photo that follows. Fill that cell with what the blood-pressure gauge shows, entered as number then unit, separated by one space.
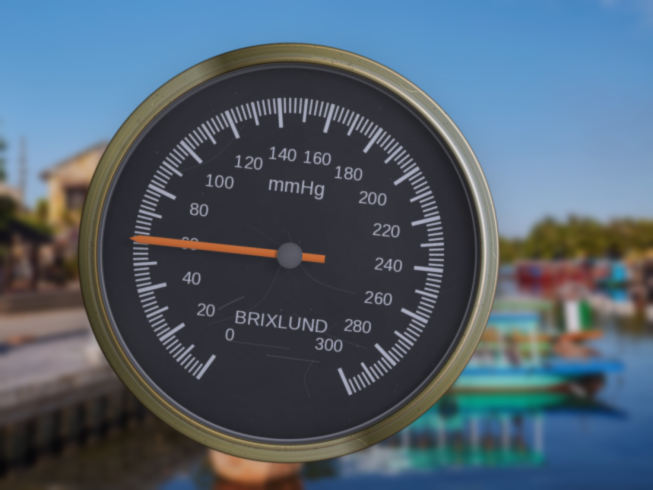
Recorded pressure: 60 mmHg
